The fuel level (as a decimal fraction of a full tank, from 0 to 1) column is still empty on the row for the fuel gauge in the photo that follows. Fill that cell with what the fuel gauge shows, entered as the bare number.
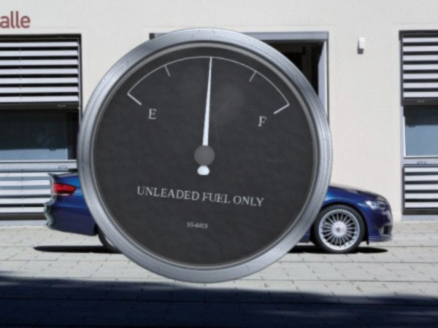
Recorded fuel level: 0.5
